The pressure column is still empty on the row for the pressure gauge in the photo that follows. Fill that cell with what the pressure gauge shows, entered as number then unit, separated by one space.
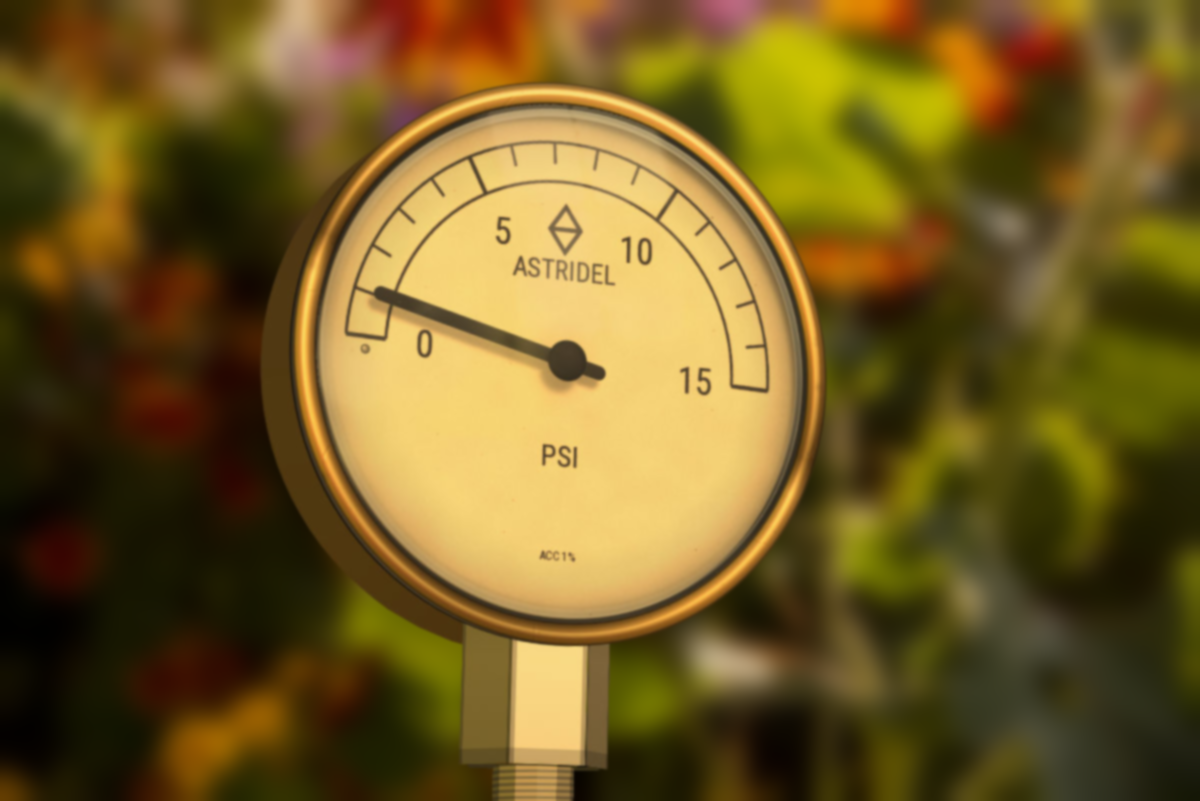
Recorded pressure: 1 psi
